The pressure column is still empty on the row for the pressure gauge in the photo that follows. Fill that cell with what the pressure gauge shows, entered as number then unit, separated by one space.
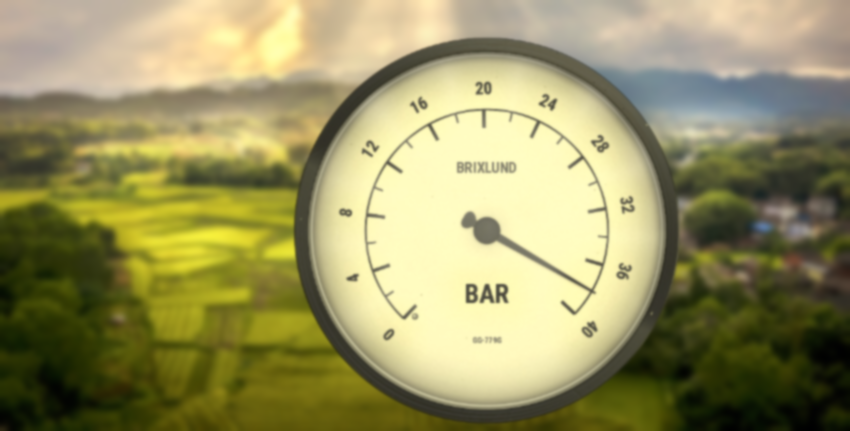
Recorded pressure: 38 bar
